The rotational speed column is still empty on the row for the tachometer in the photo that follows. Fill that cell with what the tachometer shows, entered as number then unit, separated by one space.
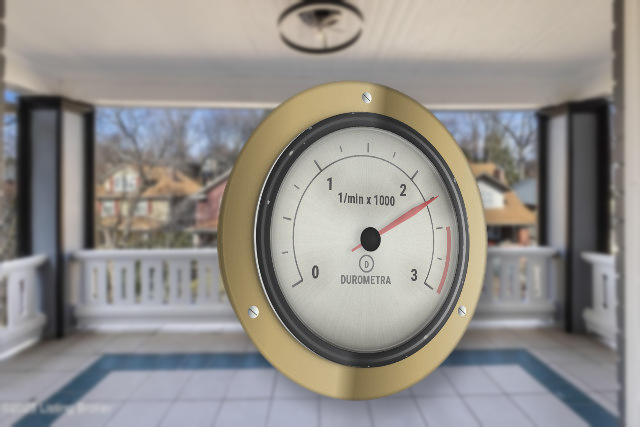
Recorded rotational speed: 2250 rpm
